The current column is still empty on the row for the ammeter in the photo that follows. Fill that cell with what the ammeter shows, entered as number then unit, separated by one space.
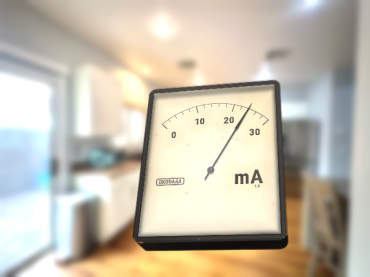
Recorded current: 24 mA
